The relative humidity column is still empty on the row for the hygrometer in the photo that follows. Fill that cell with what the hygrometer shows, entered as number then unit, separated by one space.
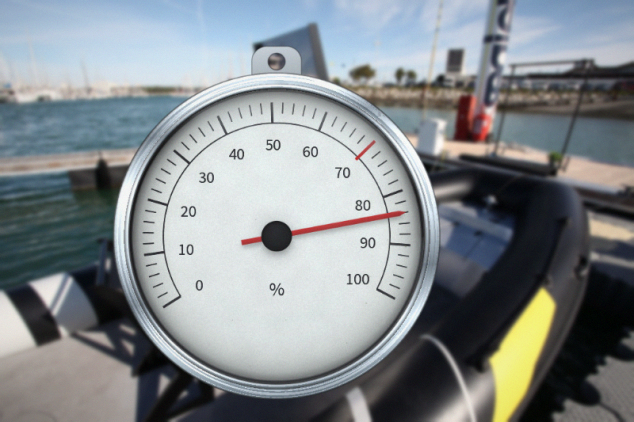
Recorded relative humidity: 84 %
